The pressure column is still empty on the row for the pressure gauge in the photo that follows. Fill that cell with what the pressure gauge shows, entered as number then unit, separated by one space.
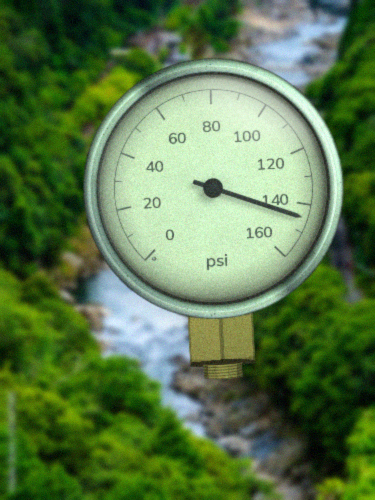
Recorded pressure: 145 psi
